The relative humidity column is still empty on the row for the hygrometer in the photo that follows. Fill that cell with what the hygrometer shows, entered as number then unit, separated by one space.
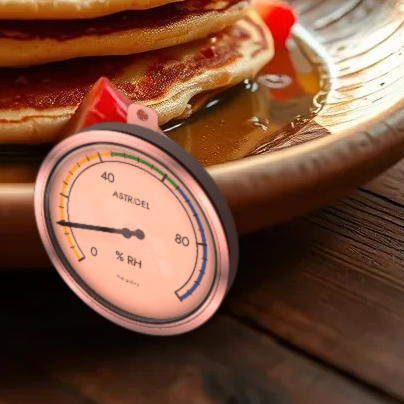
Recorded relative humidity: 12 %
